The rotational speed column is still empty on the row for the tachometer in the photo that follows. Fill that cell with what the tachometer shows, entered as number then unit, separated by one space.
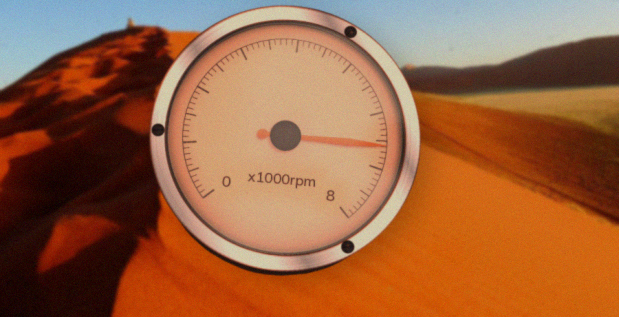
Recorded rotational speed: 6600 rpm
